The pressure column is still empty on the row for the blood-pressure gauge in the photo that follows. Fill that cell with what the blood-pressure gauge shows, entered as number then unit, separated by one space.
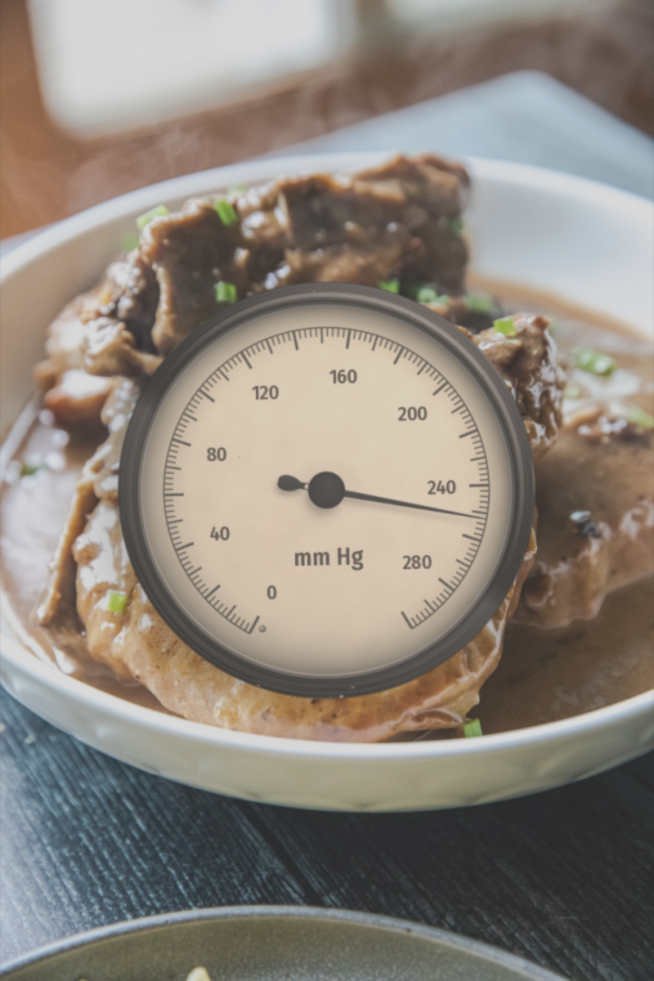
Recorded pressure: 252 mmHg
